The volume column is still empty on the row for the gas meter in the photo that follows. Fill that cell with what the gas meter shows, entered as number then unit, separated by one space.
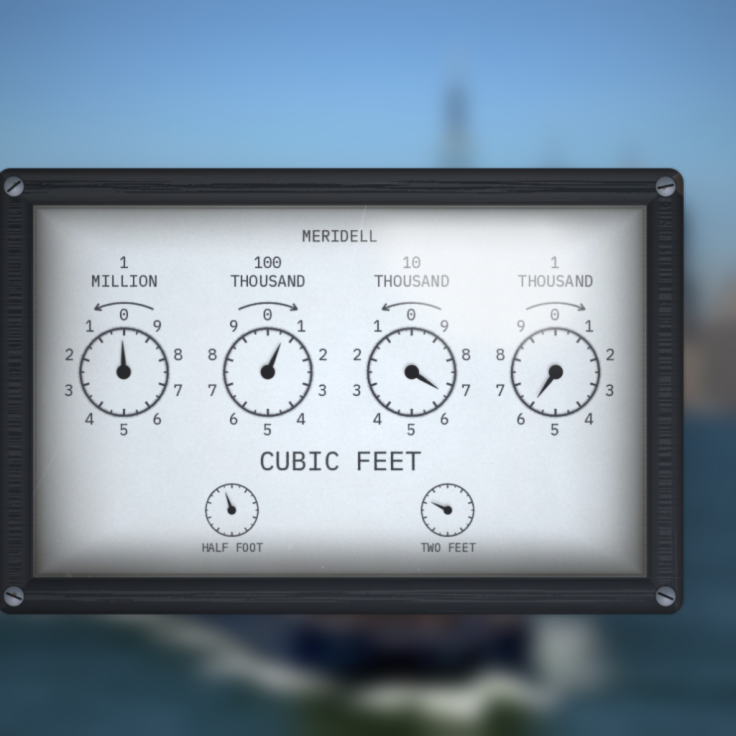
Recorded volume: 6600 ft³
